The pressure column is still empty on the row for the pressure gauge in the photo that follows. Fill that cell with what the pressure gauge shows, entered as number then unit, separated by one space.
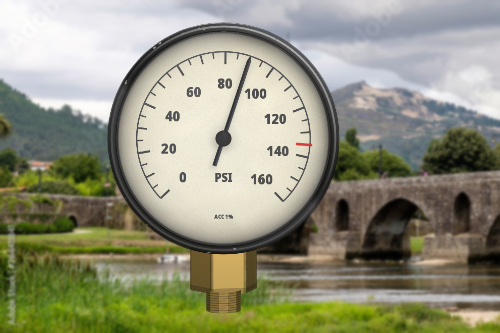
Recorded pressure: 90 psi
